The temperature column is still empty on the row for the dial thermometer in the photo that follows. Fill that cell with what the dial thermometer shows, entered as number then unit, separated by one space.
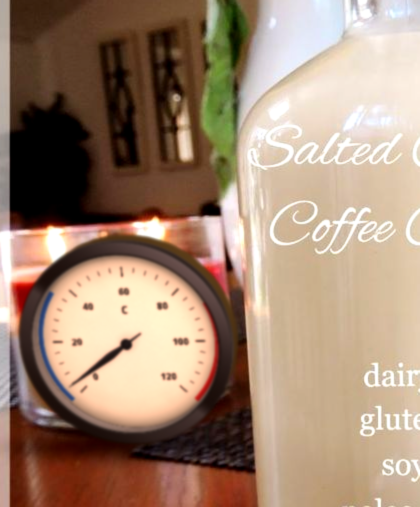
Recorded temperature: 4 °C
